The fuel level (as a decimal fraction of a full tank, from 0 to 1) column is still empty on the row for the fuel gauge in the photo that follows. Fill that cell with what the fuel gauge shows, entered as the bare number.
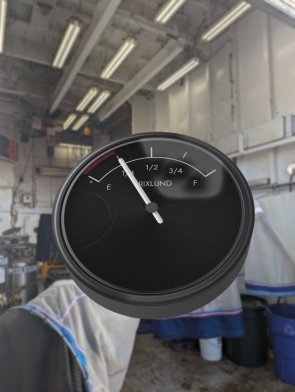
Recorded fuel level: 0.25
